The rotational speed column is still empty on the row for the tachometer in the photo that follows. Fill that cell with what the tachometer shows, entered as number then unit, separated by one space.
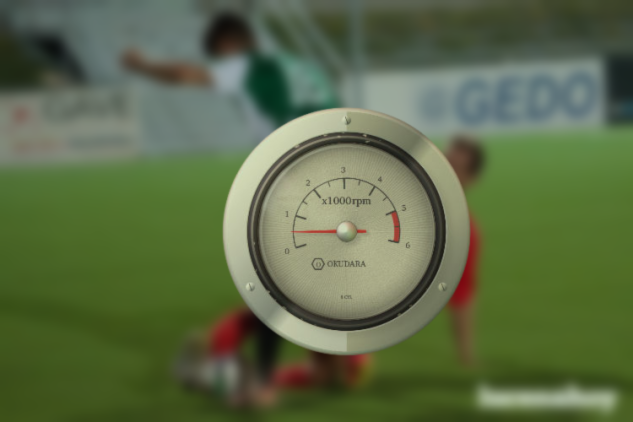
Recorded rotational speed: 500 rpm
